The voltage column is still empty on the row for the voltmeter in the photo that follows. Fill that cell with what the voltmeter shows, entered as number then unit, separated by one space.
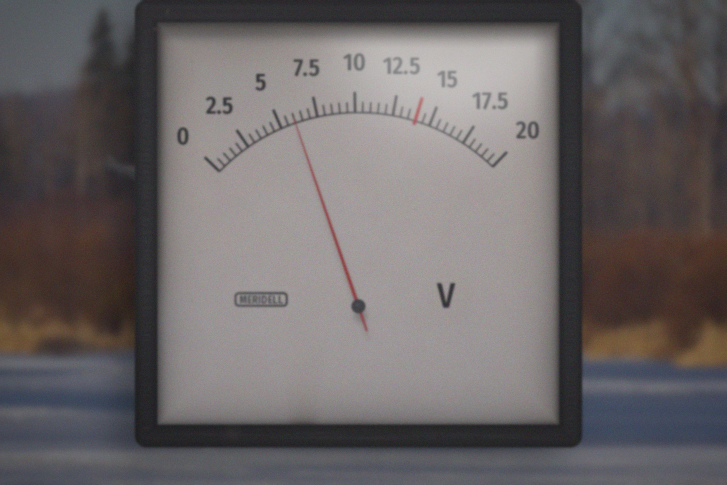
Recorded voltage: 6 V
